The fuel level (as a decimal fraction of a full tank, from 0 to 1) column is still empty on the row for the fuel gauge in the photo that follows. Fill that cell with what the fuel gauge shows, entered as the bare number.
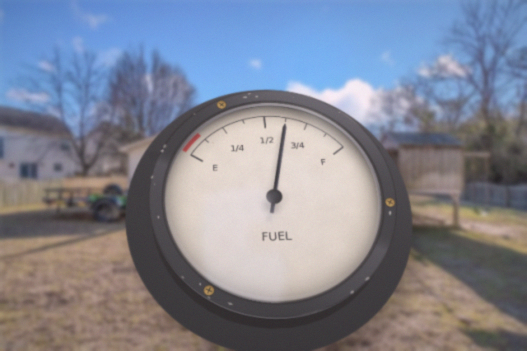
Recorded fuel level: 0.625
